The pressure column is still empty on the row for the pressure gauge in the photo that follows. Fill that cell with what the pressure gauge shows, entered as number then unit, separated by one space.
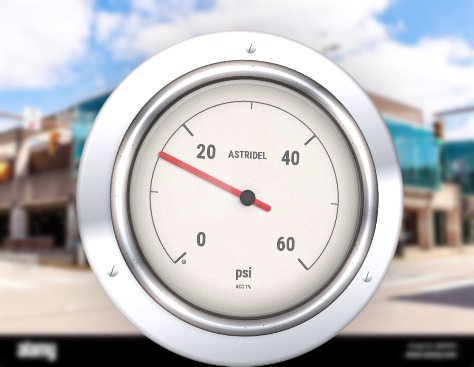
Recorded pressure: 15 psi
